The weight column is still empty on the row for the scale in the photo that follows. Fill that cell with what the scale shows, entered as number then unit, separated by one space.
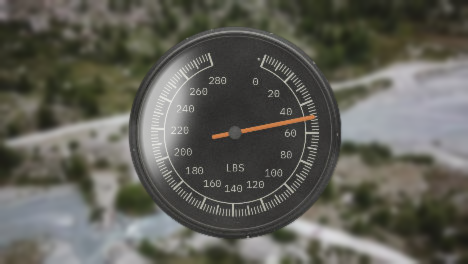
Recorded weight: 50 lb
